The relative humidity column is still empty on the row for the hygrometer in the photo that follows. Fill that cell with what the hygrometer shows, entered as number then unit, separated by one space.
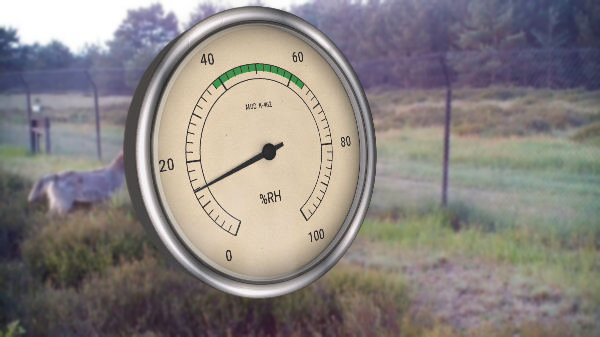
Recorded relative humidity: 14 %
